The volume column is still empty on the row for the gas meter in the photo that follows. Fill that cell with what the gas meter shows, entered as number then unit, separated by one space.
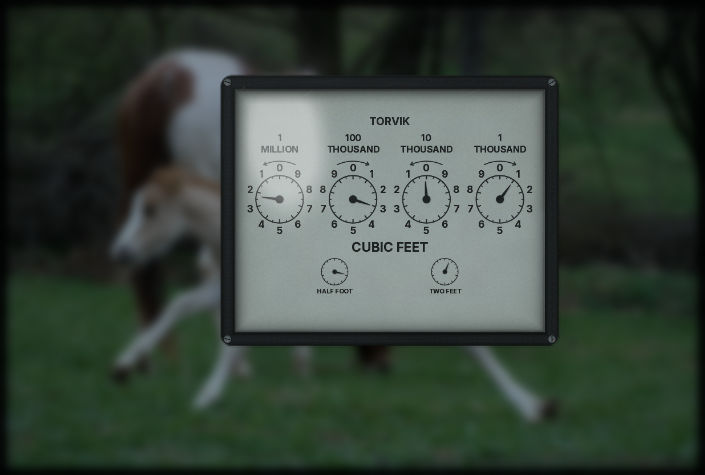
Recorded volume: 230100 ft³
